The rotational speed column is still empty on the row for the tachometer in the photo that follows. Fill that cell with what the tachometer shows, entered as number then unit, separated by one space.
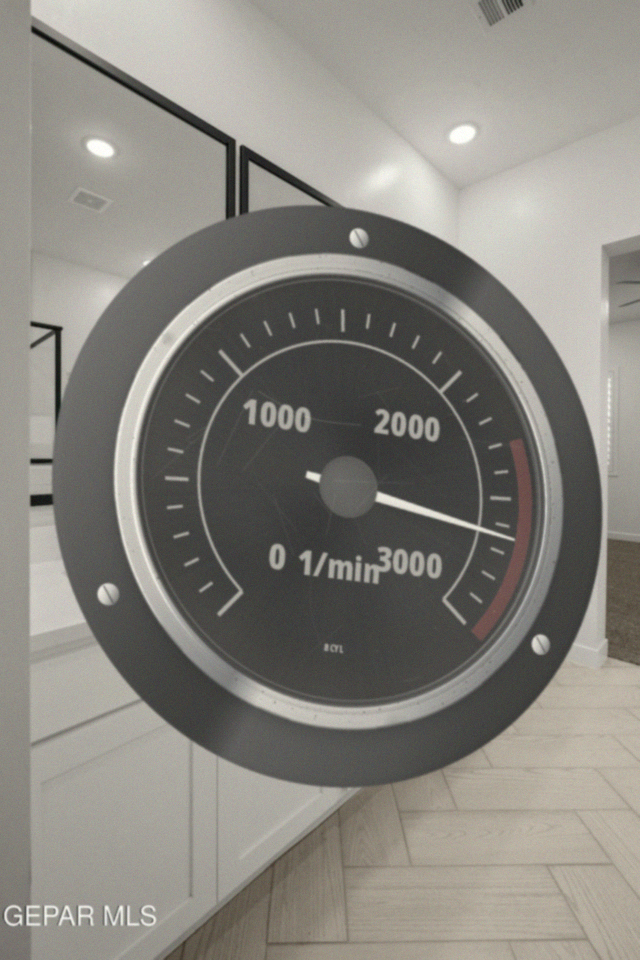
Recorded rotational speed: 2650 rpm
